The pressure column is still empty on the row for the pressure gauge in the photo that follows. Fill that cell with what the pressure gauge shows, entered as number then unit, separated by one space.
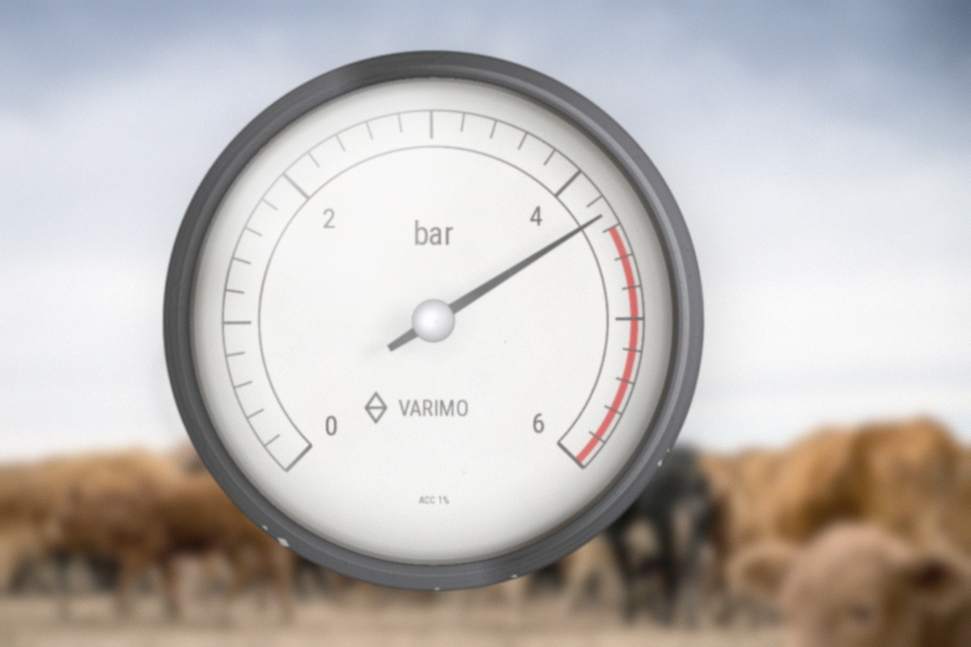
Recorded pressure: 4.3 bar
